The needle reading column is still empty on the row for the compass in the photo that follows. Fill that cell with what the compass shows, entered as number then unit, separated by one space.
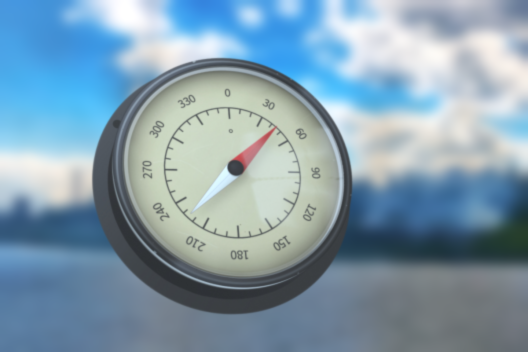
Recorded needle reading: 45 °
